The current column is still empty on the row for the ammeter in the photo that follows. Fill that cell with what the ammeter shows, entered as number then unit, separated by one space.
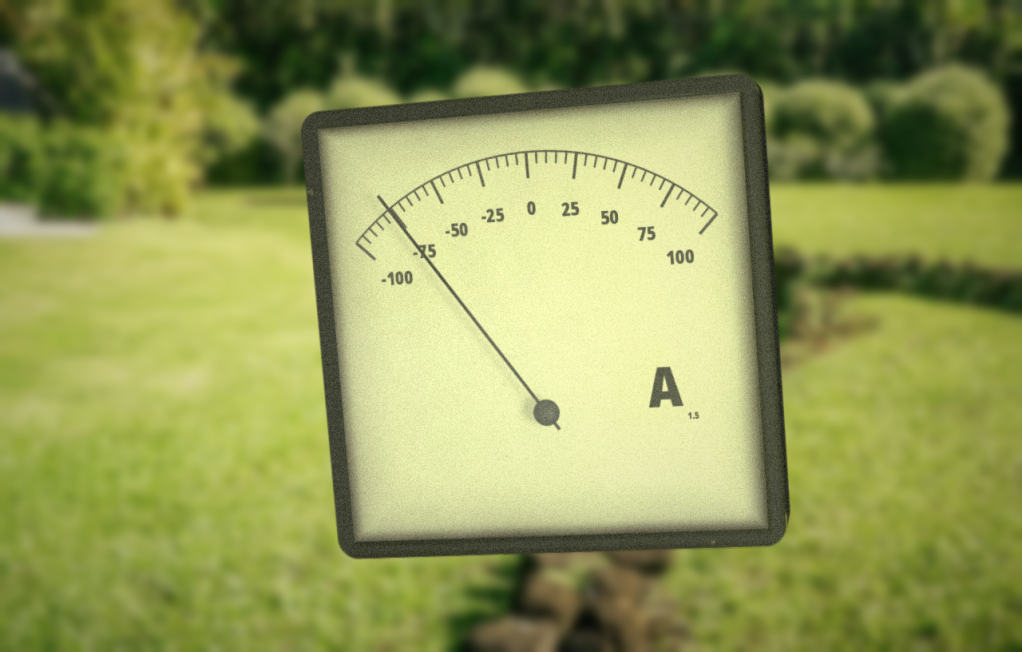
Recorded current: -75 A
